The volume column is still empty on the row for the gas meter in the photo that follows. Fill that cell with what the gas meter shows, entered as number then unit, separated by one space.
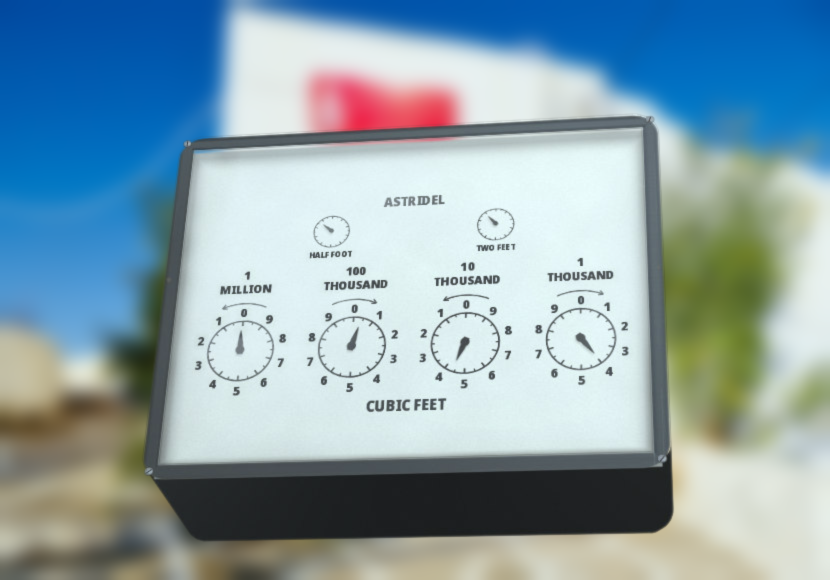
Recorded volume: 4400 ft³
